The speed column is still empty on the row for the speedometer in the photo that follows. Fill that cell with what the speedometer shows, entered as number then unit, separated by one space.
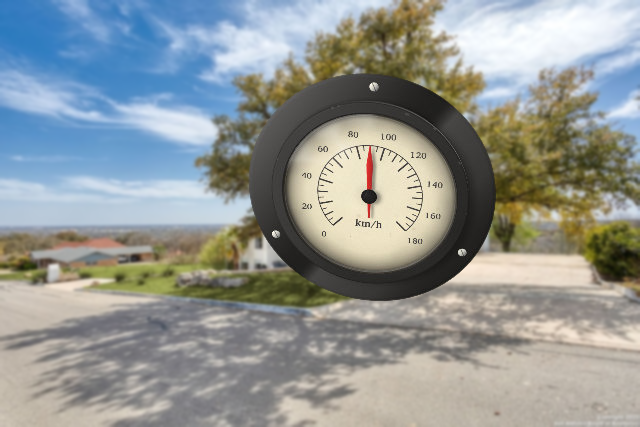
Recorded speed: 90 km/h
